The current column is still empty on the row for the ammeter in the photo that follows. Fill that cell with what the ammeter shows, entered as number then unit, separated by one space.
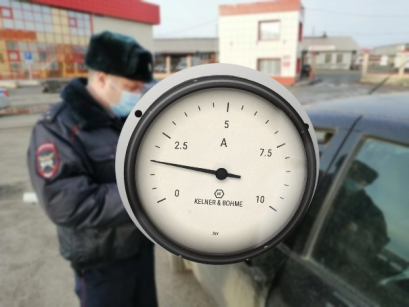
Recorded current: 1.5 A
